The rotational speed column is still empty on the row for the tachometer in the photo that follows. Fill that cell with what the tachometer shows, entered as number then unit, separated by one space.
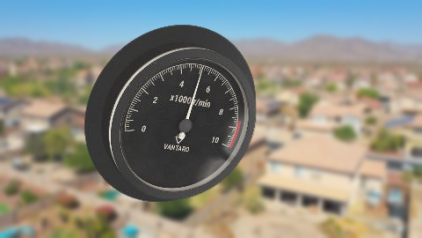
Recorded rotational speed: 5000 rpm
